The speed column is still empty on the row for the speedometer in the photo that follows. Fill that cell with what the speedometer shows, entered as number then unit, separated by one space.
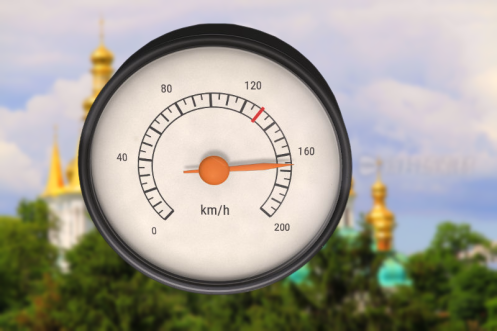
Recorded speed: 165 km/h
